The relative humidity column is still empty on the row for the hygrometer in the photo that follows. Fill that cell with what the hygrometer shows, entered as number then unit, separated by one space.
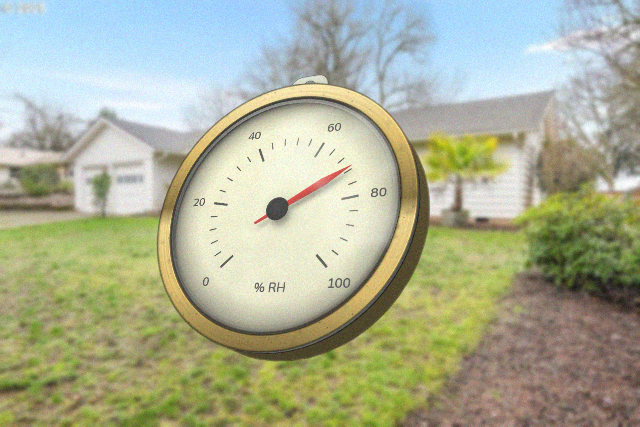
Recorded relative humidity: 72 %
